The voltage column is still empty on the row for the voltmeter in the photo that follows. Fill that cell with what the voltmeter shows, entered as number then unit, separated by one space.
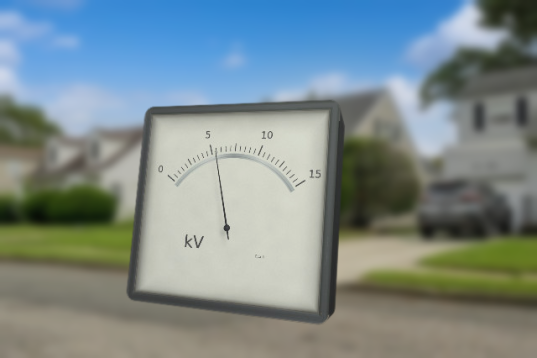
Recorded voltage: 5.5 kV
